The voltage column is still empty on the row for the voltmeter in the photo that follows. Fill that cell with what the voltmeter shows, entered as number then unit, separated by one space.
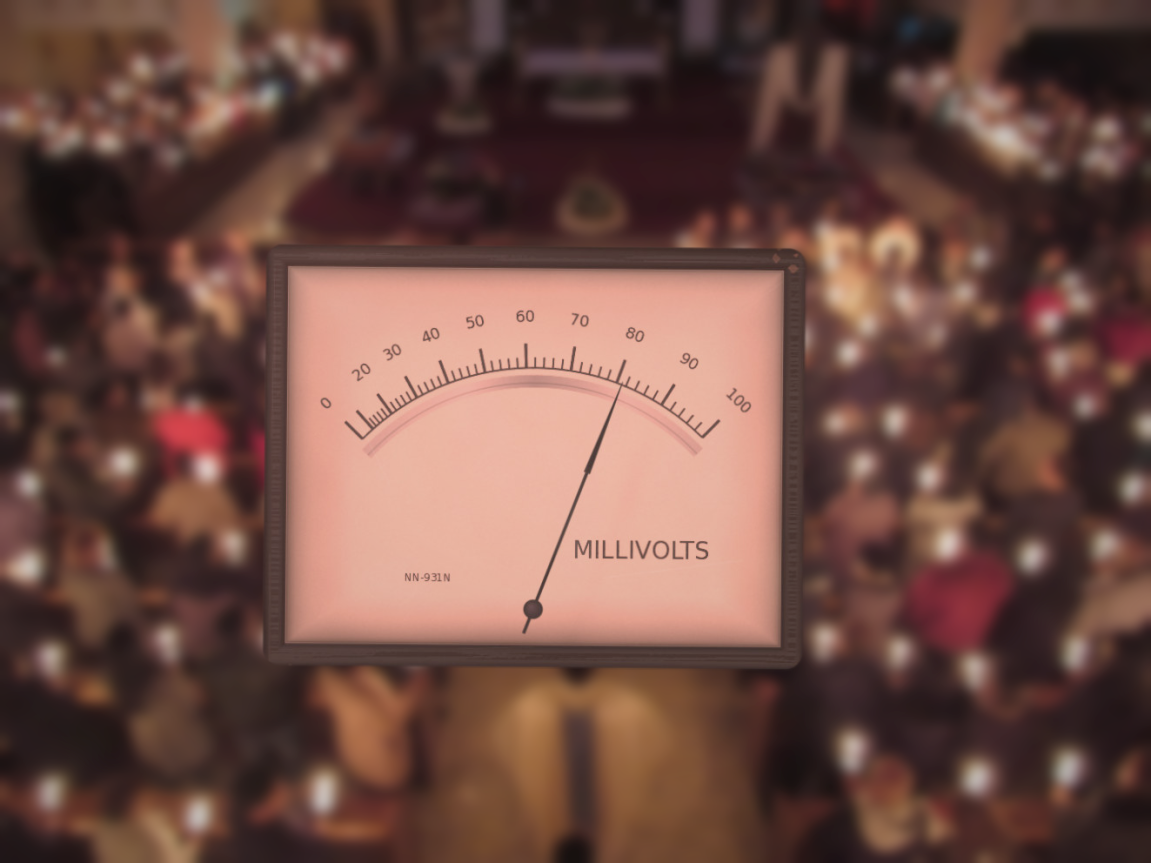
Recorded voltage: 81 mV
